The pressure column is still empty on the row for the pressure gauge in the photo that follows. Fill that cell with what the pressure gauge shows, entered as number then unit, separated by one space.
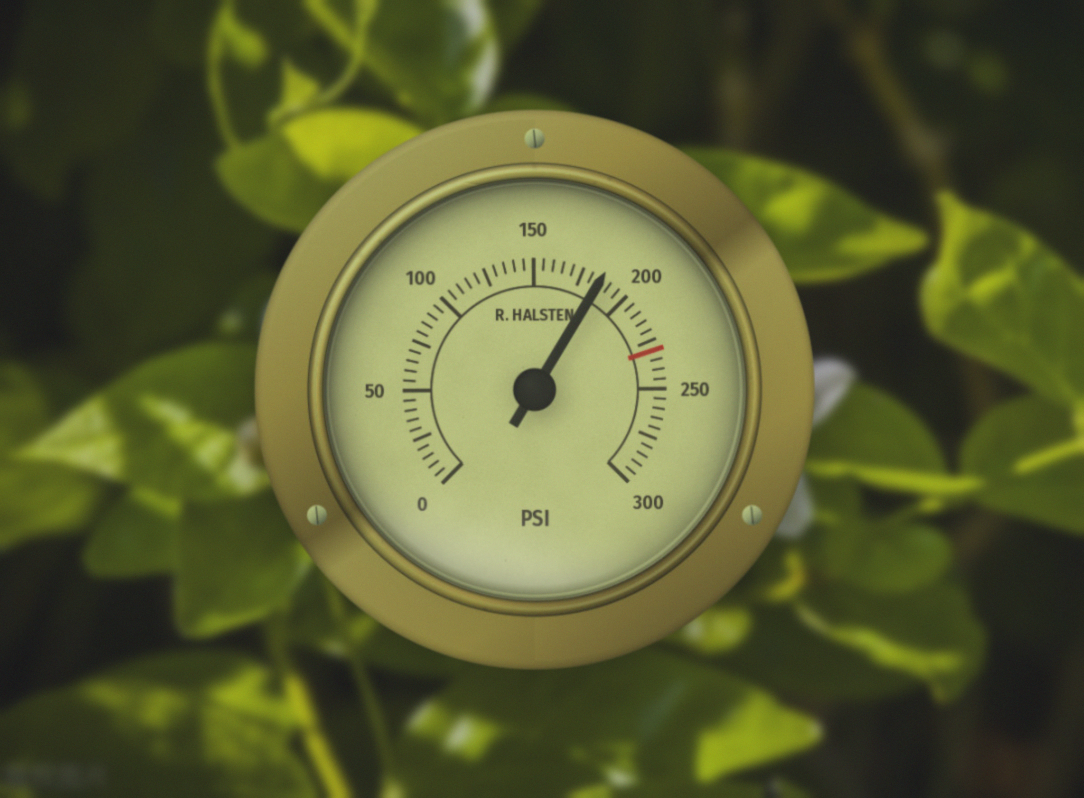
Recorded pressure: 185 psi
